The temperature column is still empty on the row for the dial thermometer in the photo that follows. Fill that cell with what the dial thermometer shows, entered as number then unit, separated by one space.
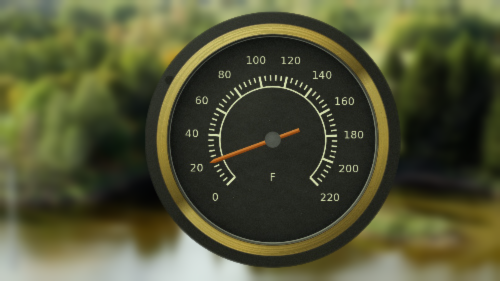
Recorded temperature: 20 °F
